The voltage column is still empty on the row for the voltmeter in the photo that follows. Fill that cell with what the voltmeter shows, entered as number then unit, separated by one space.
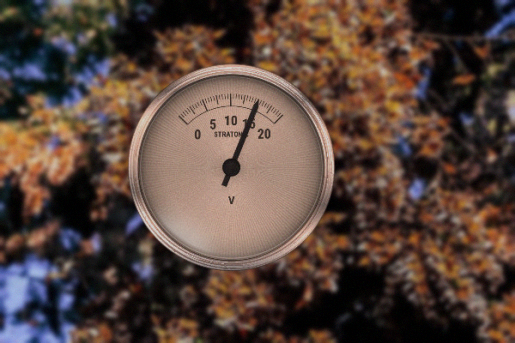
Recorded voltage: 15 V
